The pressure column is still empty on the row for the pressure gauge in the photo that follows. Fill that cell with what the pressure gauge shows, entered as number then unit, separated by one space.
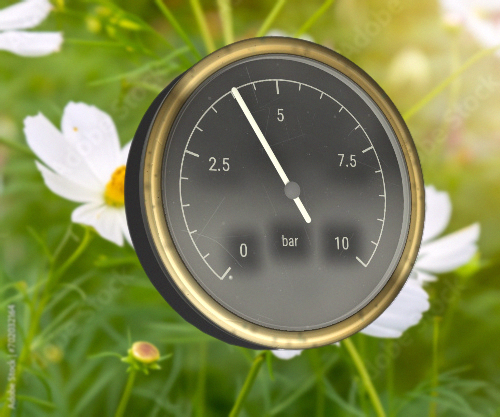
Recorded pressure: 4 bar
